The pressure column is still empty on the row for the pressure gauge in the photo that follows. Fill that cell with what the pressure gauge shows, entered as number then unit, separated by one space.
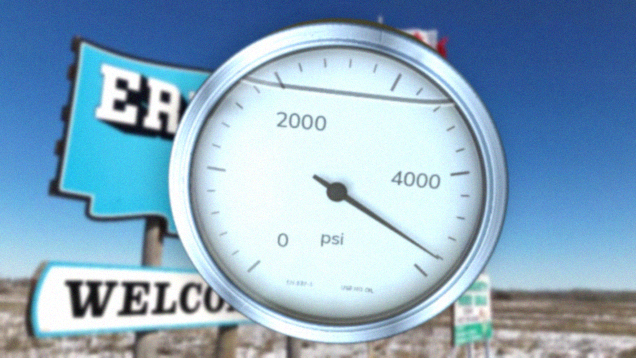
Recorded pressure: 4800 psi
